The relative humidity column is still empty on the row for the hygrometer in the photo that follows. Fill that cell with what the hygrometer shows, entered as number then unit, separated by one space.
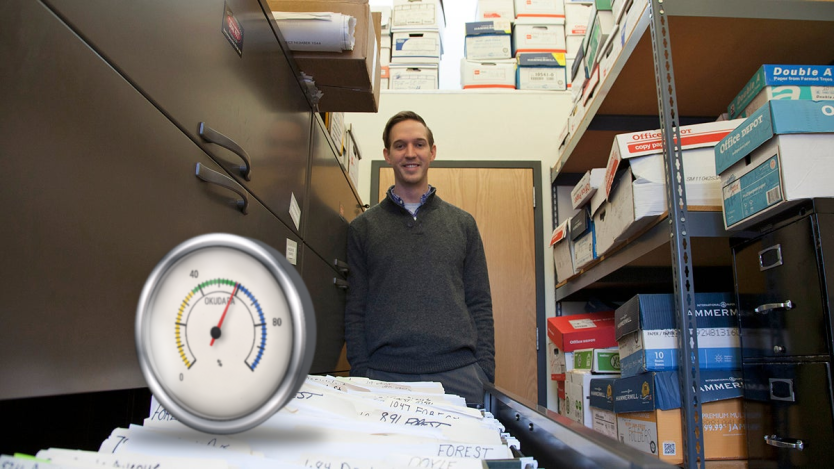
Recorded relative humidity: 60 %
